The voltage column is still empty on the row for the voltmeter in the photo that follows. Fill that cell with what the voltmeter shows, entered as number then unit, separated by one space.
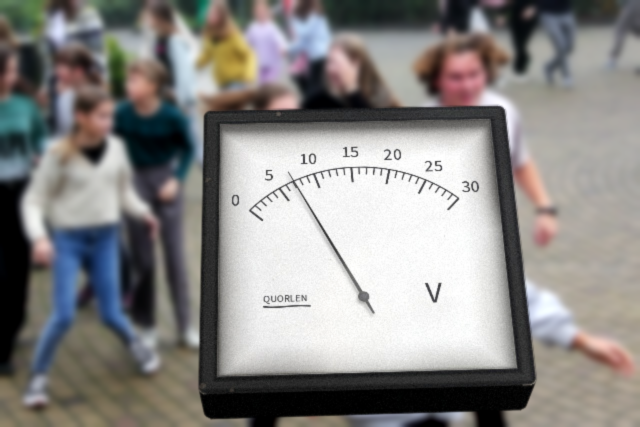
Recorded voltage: 7 V
